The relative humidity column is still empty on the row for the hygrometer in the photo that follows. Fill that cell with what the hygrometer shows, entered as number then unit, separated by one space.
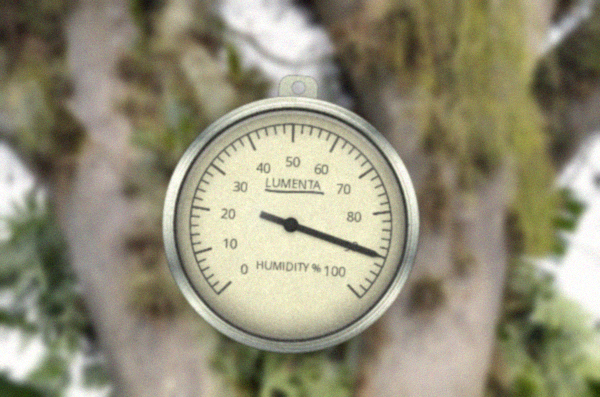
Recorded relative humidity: 90 %
